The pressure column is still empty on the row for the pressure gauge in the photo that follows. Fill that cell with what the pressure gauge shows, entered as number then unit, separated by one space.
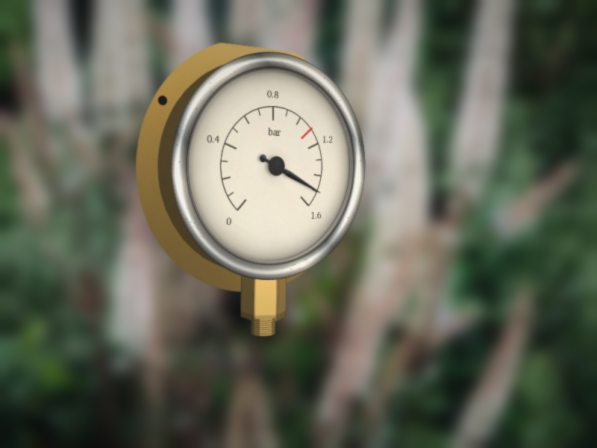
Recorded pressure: 1.5 bar
